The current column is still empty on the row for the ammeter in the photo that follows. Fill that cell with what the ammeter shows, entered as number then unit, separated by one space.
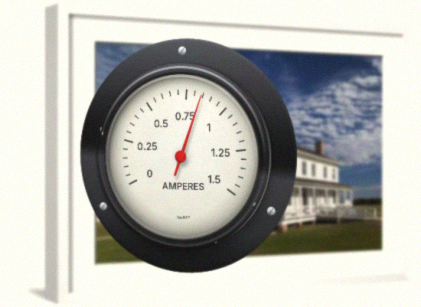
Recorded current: 0.85 A
